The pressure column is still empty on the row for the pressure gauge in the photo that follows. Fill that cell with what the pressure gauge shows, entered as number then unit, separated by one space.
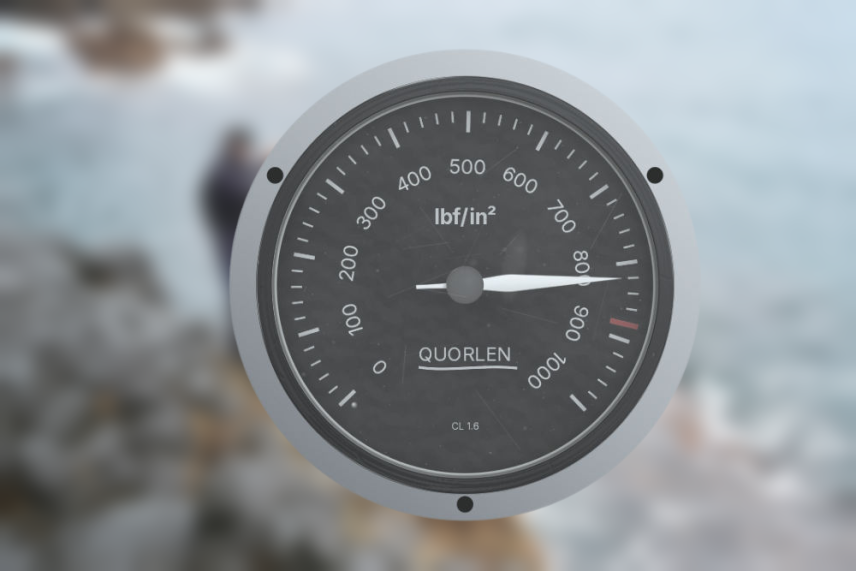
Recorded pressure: 820 psi
